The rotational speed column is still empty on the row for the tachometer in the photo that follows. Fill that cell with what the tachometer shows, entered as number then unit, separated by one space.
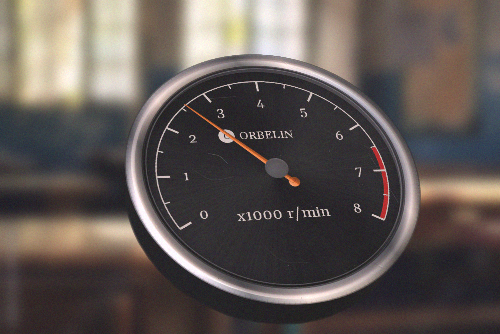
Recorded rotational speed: 2500 rpm
